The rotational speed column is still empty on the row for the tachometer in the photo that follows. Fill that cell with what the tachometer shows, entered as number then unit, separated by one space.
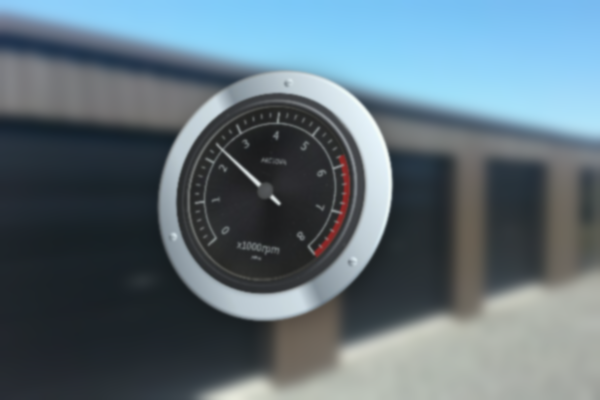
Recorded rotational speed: 2400 rpm
